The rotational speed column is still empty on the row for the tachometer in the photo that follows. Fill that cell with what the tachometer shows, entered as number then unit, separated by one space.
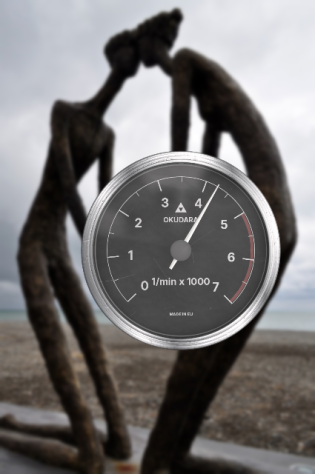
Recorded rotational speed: 4250 rpm
